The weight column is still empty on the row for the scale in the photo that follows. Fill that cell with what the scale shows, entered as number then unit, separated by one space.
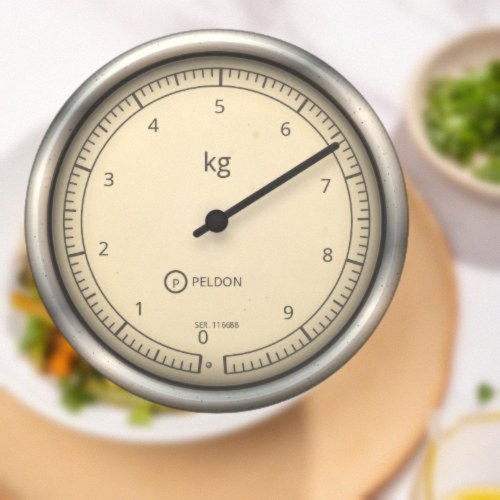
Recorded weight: 6.6 kg
